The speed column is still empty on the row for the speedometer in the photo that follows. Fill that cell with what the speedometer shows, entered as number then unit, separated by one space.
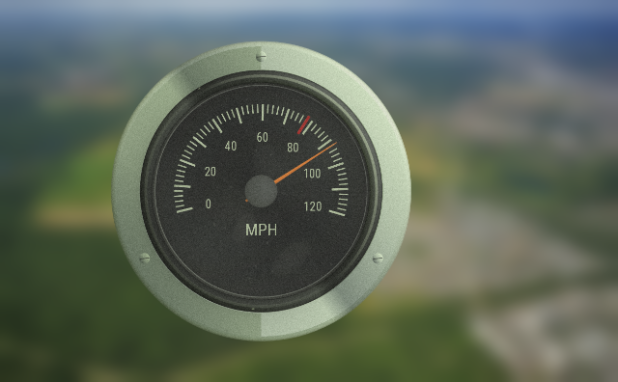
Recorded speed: 92 mph
